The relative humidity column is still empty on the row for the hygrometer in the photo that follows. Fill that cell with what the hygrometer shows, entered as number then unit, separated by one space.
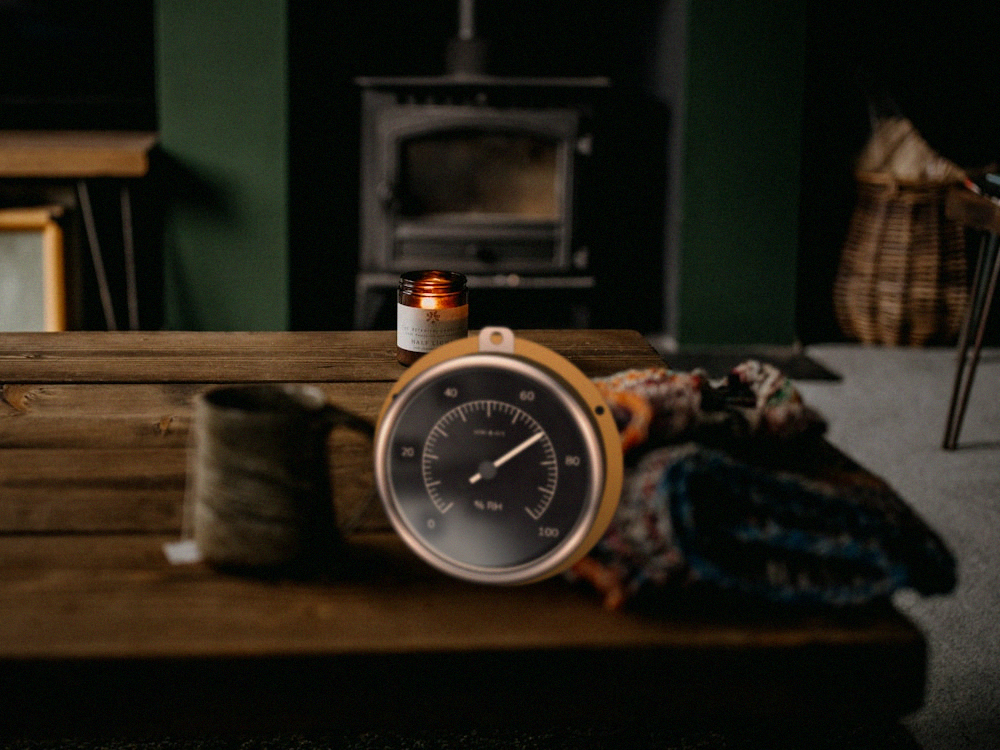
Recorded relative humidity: 70 %
